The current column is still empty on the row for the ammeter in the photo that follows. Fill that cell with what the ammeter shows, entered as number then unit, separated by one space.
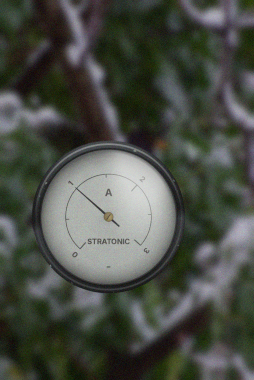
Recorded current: 1 A
